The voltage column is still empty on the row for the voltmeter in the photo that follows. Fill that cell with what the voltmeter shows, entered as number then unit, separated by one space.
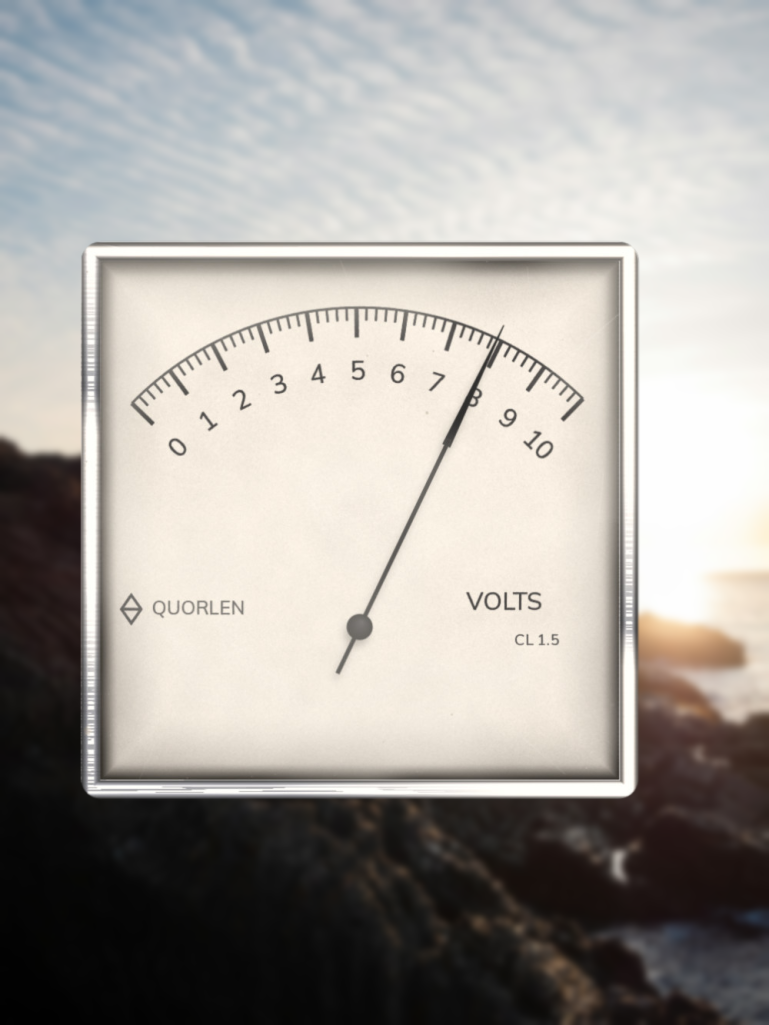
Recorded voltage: 7.9 V
